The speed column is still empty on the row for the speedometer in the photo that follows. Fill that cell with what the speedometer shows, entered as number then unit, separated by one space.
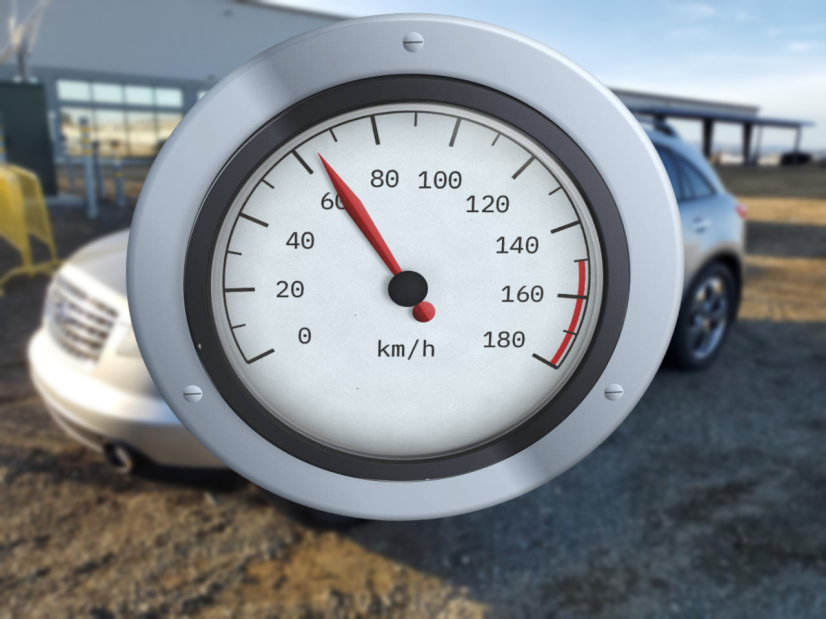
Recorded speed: 65 km/h
